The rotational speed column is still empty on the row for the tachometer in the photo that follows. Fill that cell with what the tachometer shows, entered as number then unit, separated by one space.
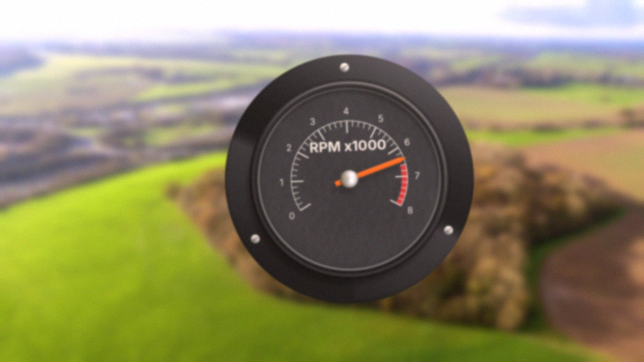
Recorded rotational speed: 6400 rpm
